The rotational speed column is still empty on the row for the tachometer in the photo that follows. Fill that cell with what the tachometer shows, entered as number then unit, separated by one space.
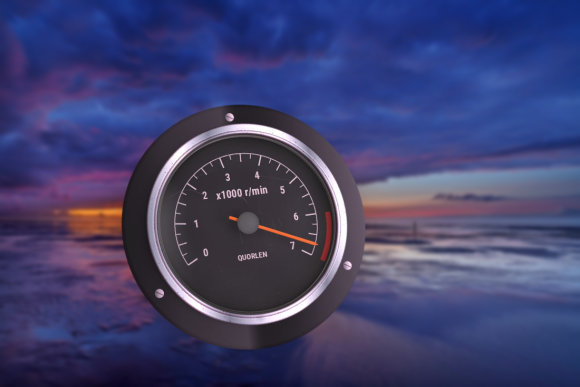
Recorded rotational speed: 6750 rpm
